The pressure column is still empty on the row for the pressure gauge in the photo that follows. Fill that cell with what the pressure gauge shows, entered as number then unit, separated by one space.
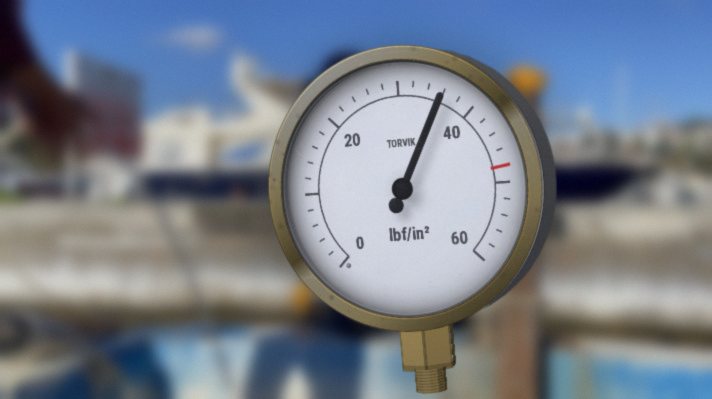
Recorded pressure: 36 psi
